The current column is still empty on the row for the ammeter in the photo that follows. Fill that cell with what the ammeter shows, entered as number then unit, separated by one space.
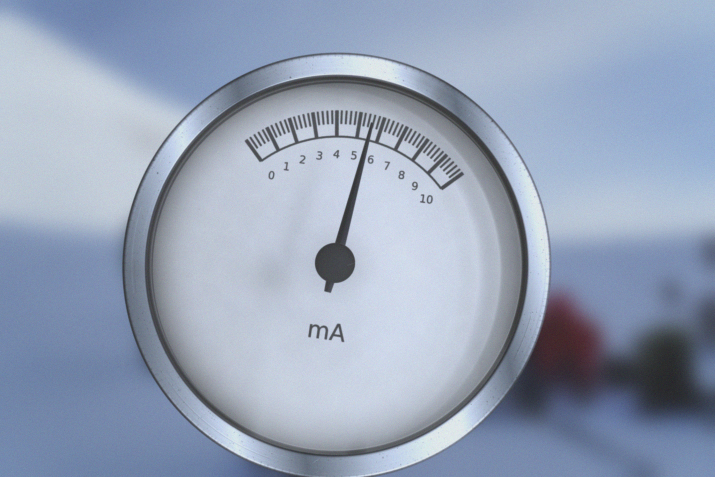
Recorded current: 5.6 mA
